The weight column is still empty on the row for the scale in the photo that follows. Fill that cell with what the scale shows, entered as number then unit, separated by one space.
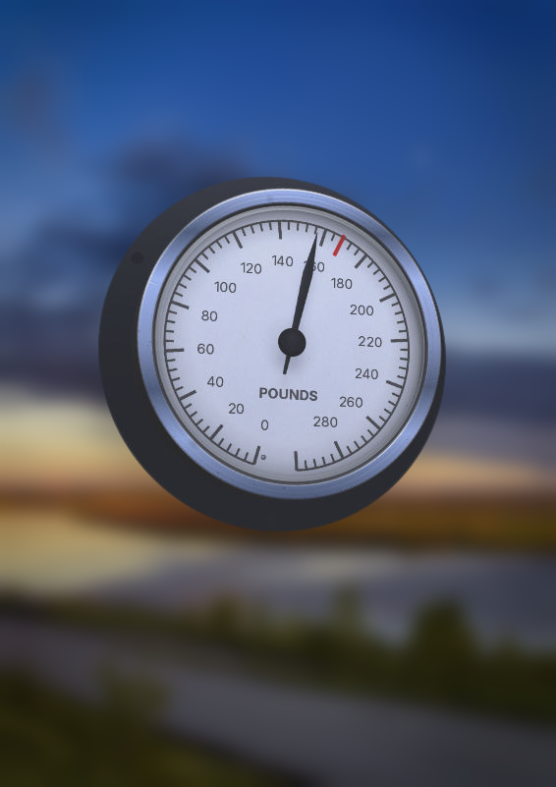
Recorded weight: 156 lb
